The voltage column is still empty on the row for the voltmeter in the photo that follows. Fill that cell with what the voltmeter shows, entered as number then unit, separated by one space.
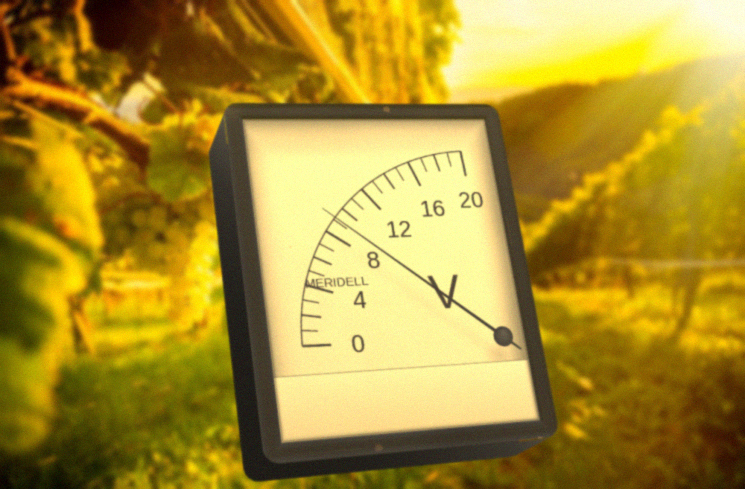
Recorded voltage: 9 V
